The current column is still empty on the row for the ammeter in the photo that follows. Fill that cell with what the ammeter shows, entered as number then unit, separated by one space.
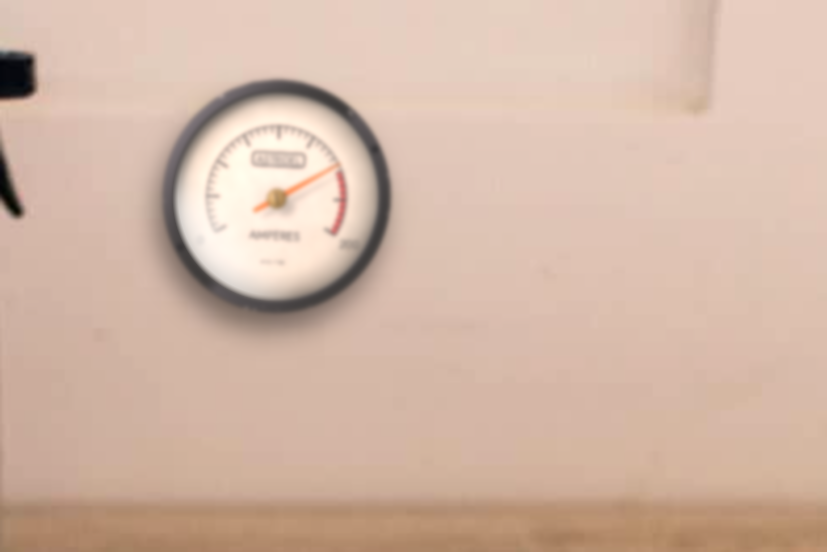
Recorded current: 150 A
